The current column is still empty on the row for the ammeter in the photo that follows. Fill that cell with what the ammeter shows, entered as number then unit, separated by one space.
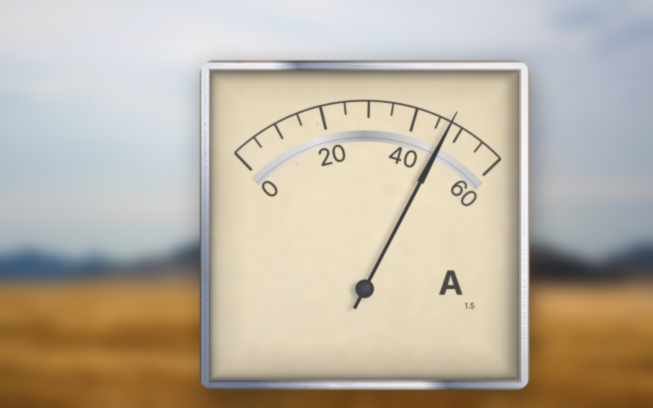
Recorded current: 47.5 A
